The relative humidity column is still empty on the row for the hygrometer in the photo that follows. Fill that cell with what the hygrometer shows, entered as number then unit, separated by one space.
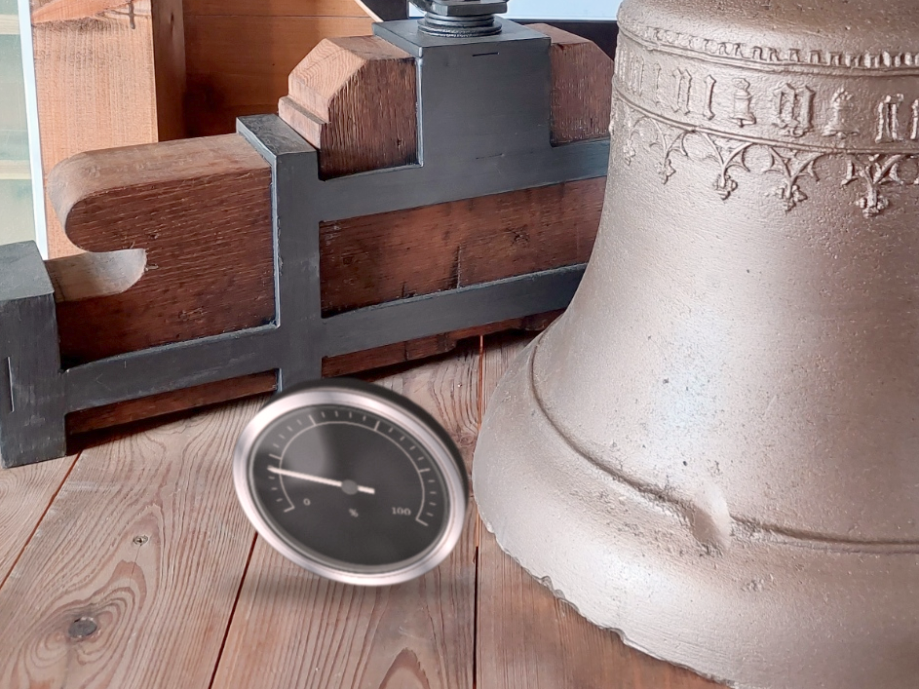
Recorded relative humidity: 16 %
